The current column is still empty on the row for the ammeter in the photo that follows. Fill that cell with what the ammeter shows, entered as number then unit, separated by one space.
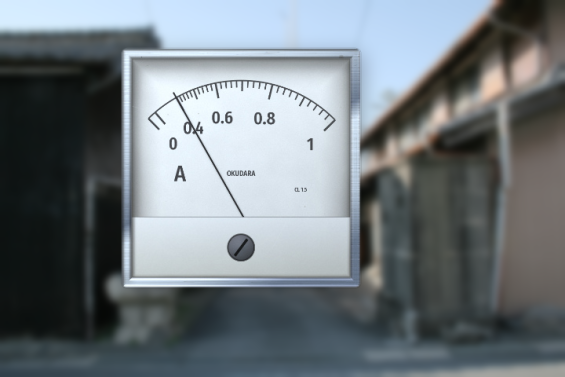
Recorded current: 0.4 A
